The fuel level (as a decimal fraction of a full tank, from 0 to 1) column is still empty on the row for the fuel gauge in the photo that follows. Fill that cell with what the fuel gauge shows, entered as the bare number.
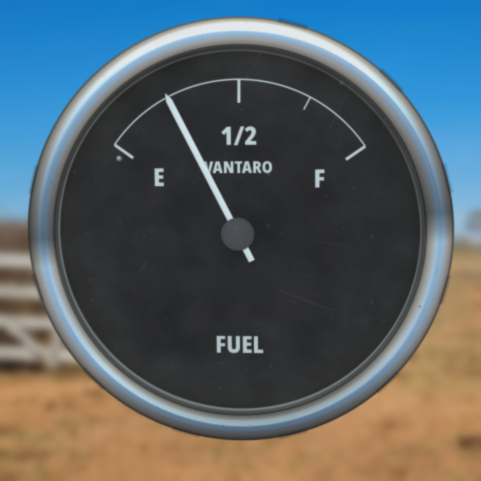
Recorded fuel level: 0.25
